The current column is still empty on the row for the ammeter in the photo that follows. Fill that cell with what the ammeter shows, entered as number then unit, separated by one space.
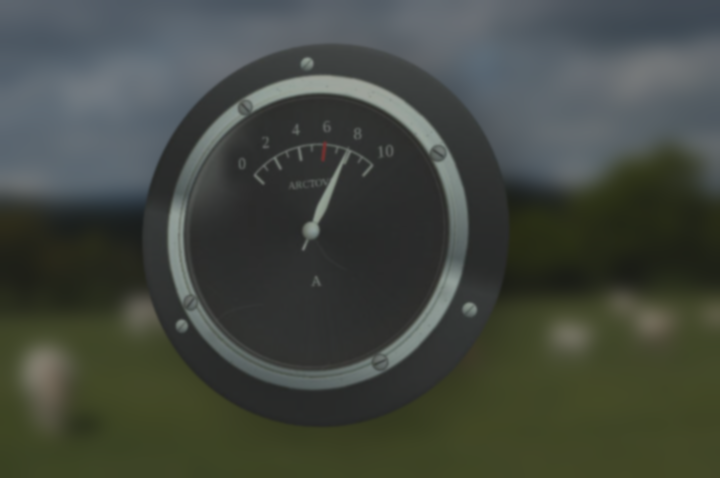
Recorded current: 8 A
